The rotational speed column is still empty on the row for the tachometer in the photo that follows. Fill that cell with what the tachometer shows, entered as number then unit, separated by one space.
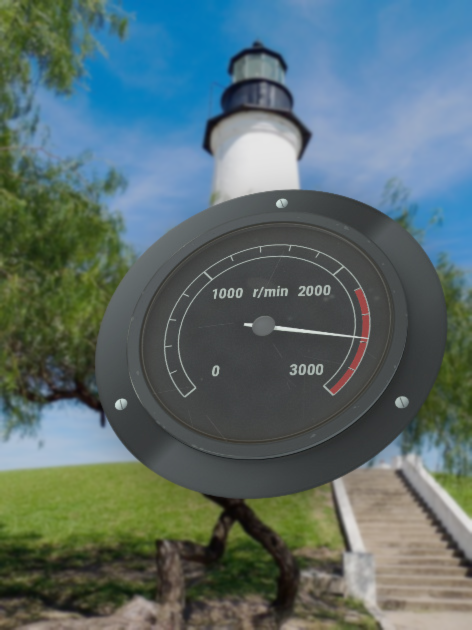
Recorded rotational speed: 2600 rpm
